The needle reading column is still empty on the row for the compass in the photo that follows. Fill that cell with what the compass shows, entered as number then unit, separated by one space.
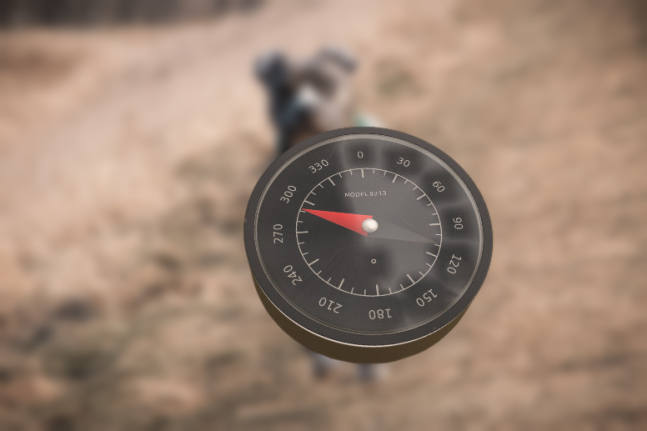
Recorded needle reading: 290 °
